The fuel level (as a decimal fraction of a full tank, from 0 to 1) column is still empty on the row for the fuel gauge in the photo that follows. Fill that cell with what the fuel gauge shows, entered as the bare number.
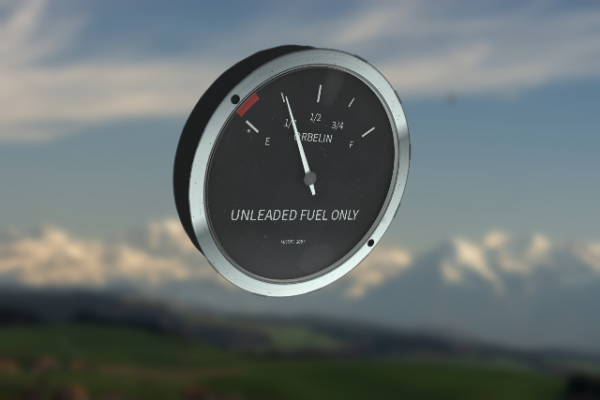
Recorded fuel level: 0.25
